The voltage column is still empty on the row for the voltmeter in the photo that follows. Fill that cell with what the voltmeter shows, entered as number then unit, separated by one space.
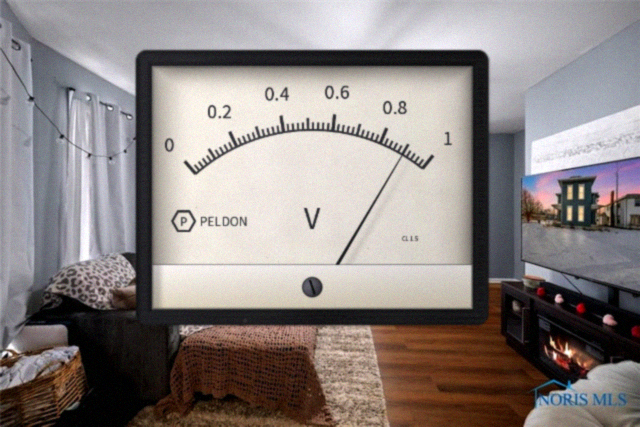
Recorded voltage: 0.9 V
